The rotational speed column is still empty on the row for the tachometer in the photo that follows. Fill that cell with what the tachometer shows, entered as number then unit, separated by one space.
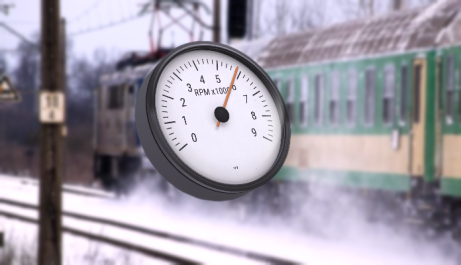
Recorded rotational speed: 5800 rpm
